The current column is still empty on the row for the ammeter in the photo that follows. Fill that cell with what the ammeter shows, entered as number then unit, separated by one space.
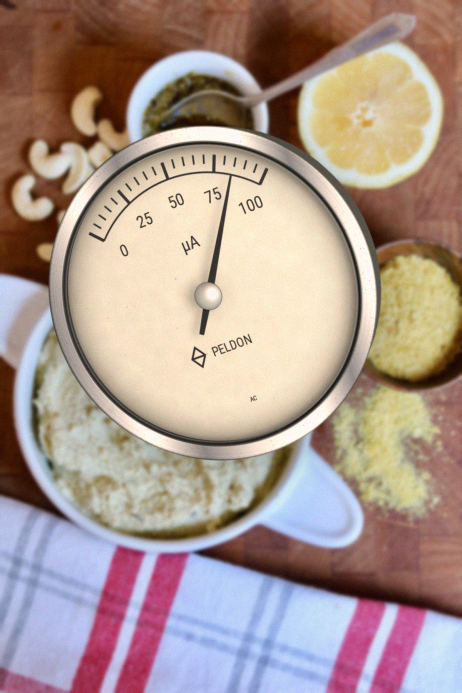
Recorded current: 85 µA
